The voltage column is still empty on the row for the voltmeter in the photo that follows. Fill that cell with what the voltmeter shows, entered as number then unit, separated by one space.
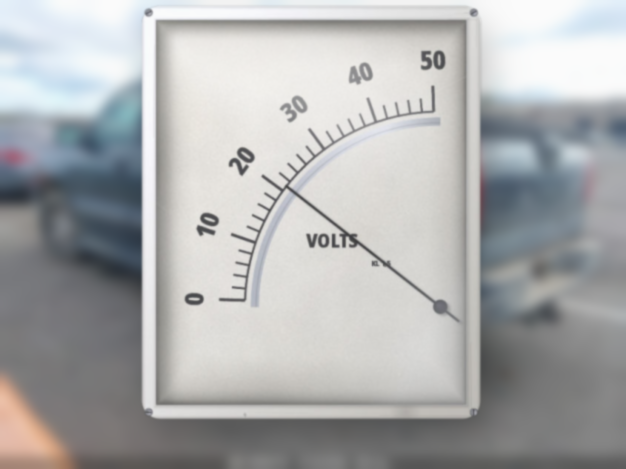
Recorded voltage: 21 V
